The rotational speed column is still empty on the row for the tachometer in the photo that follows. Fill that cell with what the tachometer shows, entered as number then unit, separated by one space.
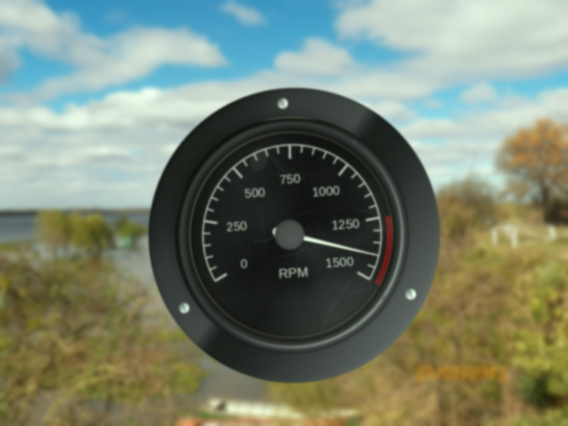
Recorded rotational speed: 1400 rpm
